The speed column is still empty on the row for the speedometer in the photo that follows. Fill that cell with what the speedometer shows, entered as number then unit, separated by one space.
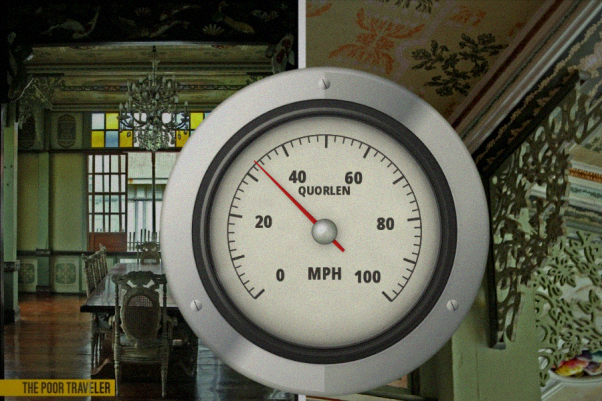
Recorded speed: 33 mph
